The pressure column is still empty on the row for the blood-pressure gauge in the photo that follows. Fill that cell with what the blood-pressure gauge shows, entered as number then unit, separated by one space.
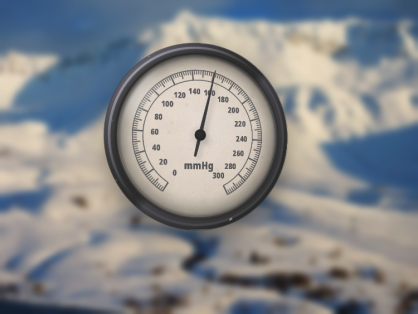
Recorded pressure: 160 mmHg
